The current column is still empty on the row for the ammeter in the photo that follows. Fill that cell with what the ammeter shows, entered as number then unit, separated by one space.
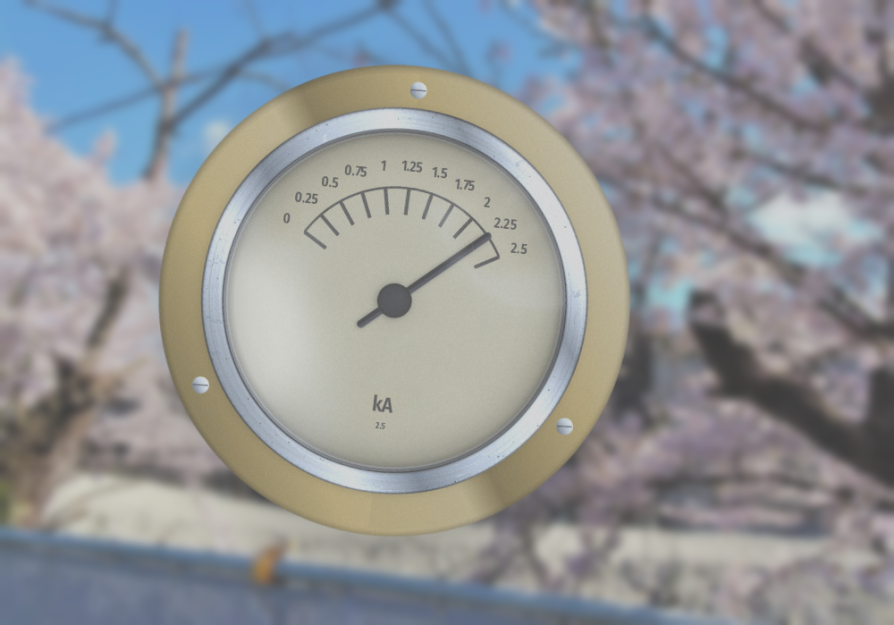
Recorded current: 2.25 kA
